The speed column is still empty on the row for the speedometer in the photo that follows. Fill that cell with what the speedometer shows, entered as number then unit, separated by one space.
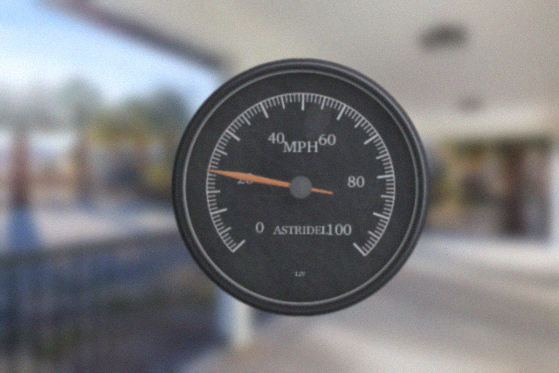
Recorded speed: 20 mph
